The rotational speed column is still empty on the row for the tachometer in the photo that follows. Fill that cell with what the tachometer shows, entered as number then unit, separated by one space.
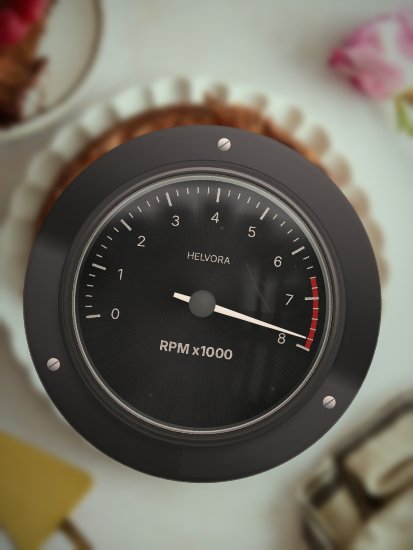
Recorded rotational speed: 7800 rpm
